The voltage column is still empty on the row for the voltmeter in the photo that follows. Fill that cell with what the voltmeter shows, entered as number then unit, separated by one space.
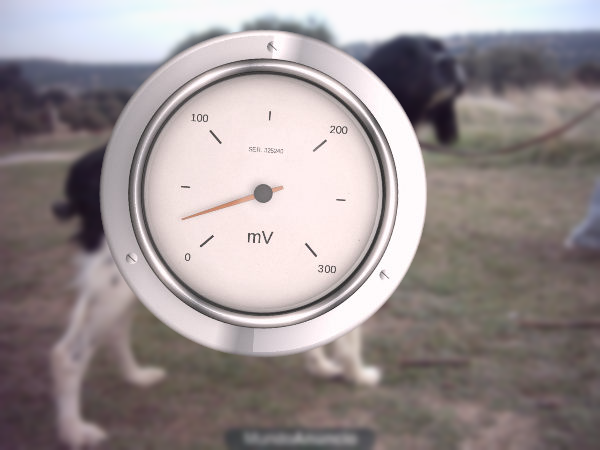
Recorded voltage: 25 mV
